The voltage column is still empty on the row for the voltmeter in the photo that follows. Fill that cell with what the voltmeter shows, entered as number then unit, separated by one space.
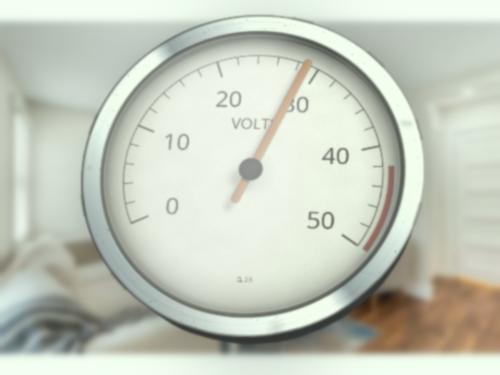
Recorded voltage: 29 V
